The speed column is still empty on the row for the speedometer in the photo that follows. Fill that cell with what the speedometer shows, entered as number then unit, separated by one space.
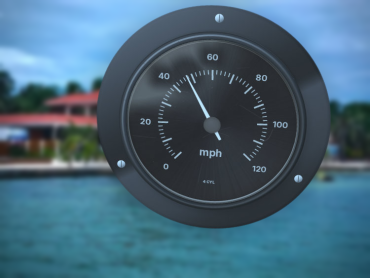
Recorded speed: 48 mph
